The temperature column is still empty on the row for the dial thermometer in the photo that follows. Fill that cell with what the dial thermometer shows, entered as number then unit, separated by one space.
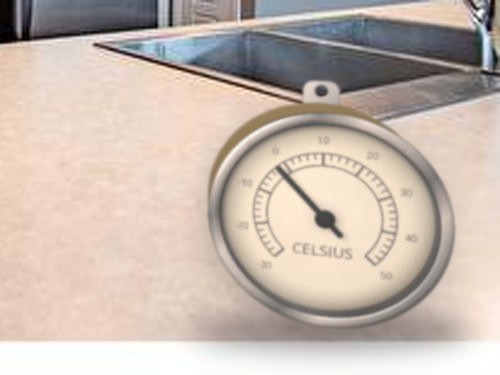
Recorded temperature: -2 °C
